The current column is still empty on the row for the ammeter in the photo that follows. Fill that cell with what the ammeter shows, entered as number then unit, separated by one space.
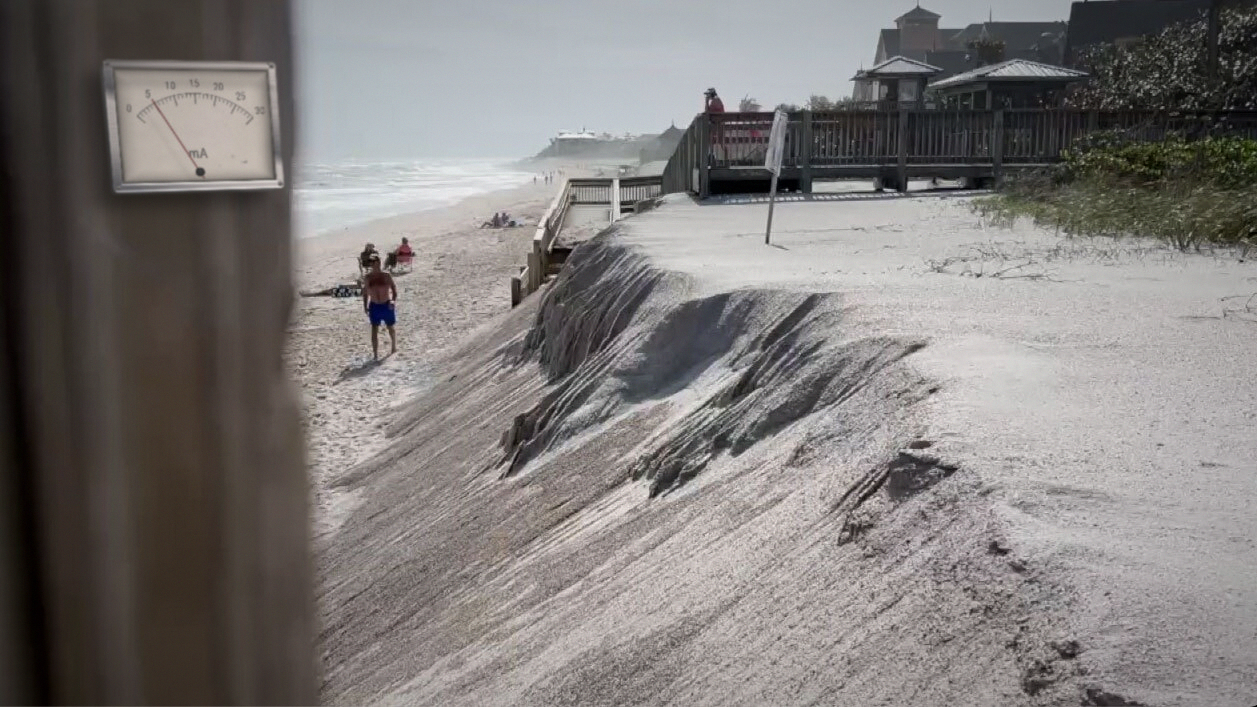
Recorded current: 5 mA
